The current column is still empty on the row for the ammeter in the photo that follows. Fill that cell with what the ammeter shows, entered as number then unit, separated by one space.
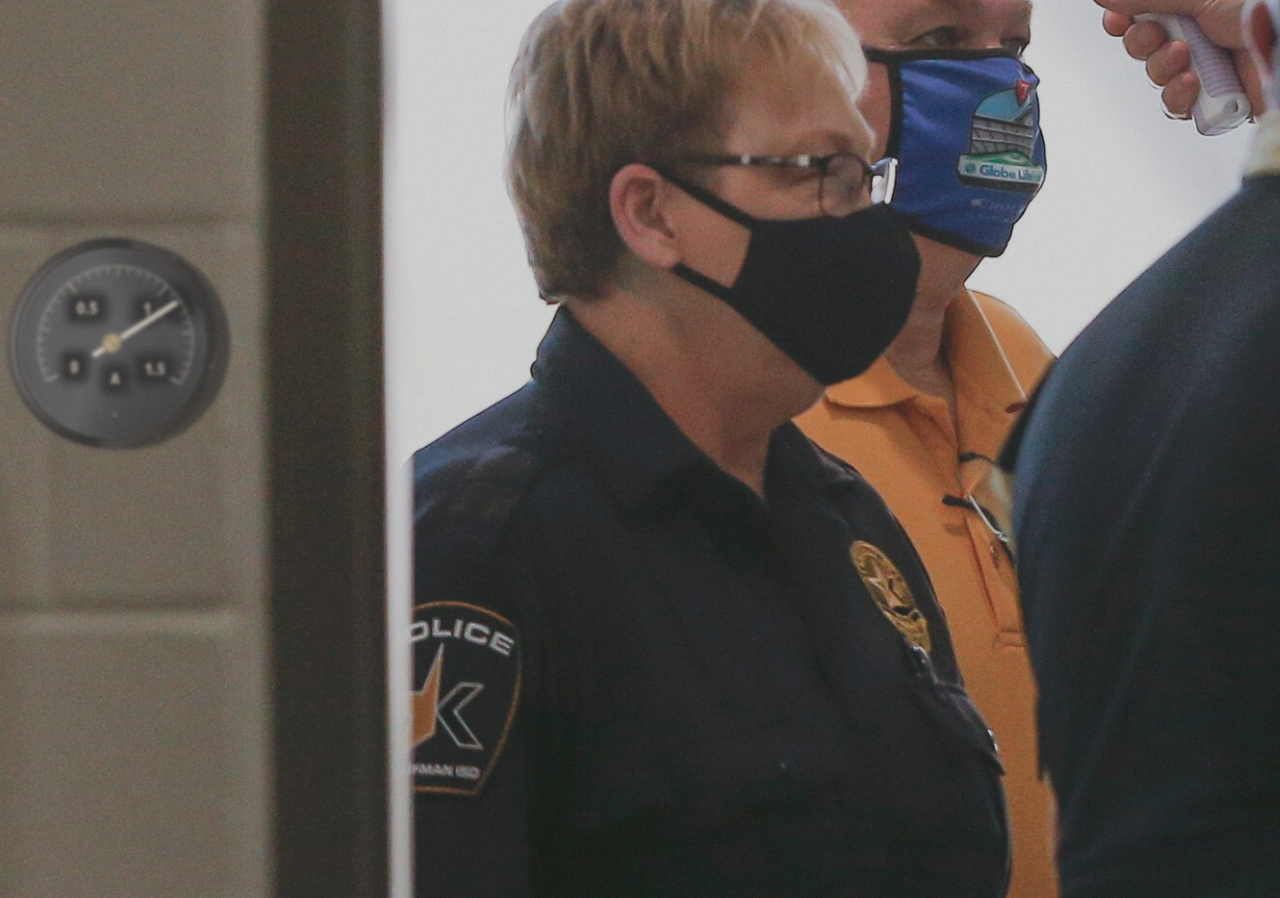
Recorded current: 1.1 A
